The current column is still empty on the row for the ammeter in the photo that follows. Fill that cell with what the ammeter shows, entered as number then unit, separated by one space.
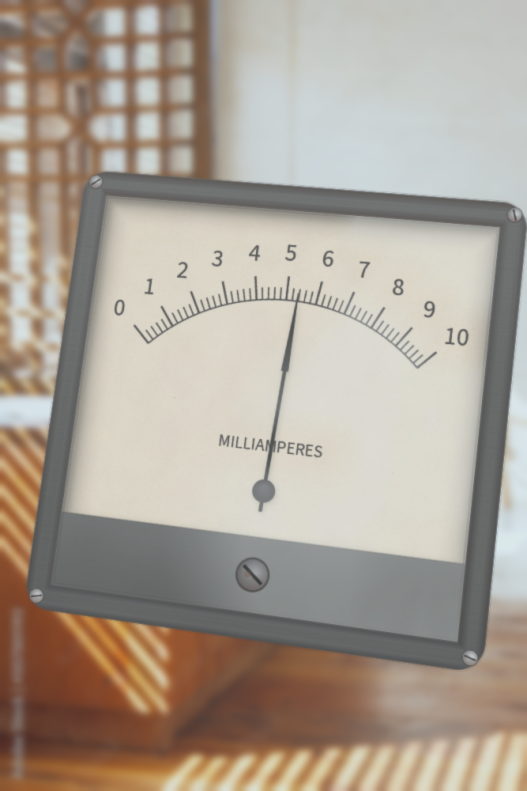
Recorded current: 5.4 mA
